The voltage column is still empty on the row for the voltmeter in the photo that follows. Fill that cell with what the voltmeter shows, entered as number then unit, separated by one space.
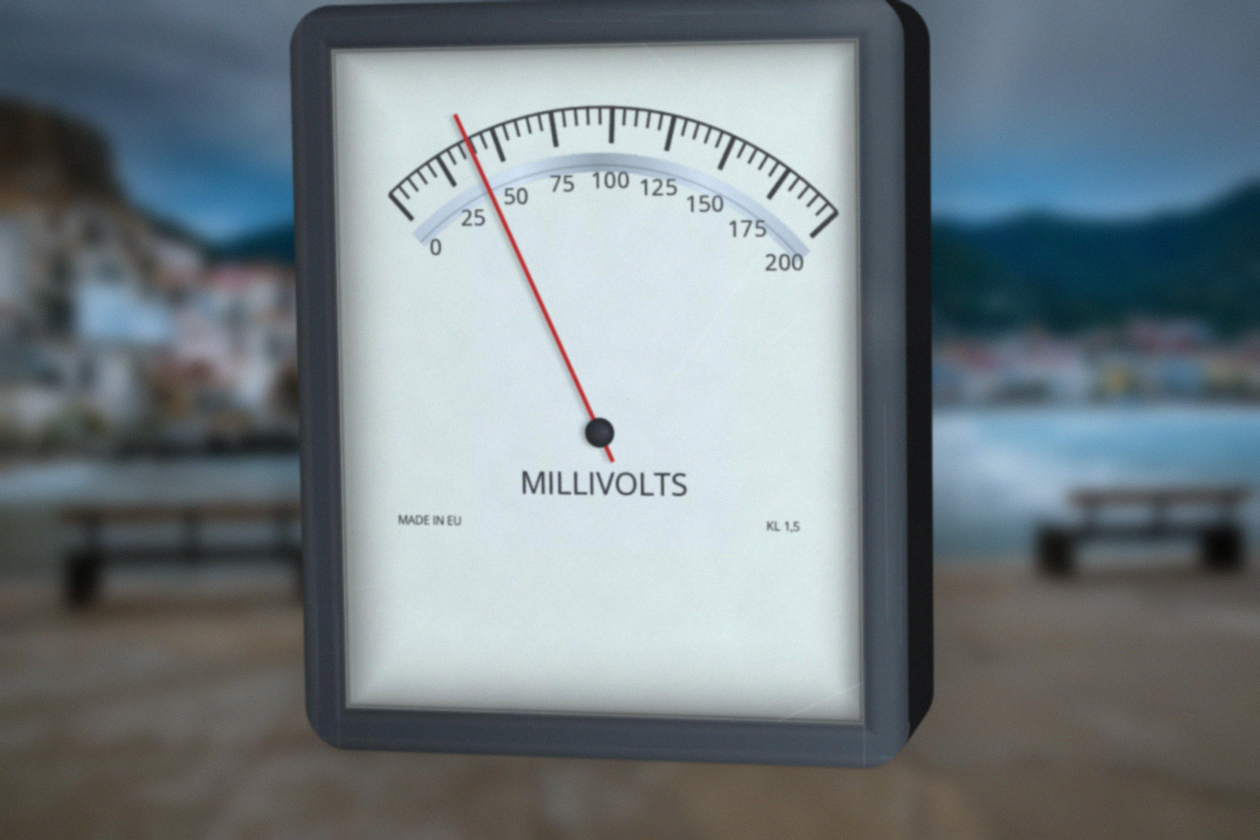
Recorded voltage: 40 mV
